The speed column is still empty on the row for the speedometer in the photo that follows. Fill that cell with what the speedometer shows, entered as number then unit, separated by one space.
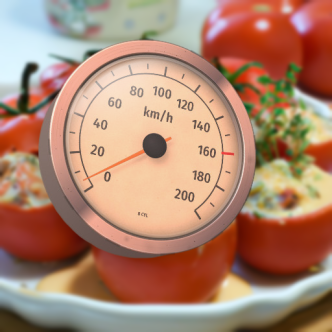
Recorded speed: 5 km/h
